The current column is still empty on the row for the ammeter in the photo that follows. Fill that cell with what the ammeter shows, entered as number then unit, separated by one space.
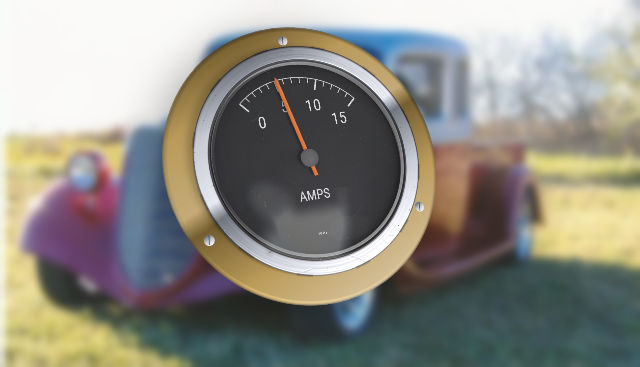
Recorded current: 5 A
